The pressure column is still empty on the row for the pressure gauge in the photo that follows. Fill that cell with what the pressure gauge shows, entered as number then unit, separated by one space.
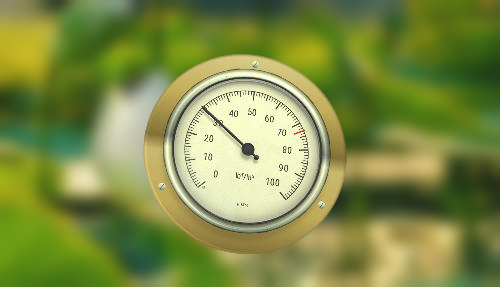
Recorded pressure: 30 psi
